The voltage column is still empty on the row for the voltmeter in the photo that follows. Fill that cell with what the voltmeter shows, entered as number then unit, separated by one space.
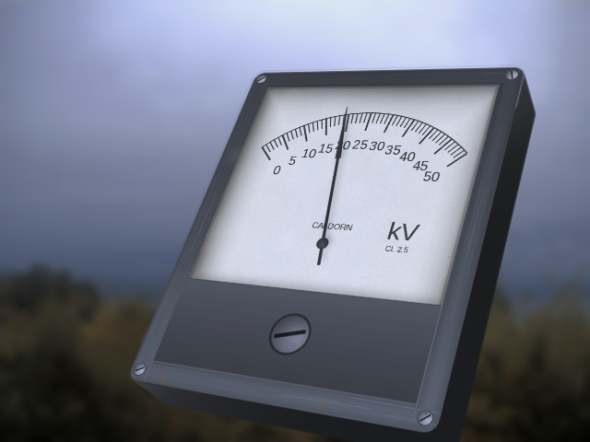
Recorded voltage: 20 kV
